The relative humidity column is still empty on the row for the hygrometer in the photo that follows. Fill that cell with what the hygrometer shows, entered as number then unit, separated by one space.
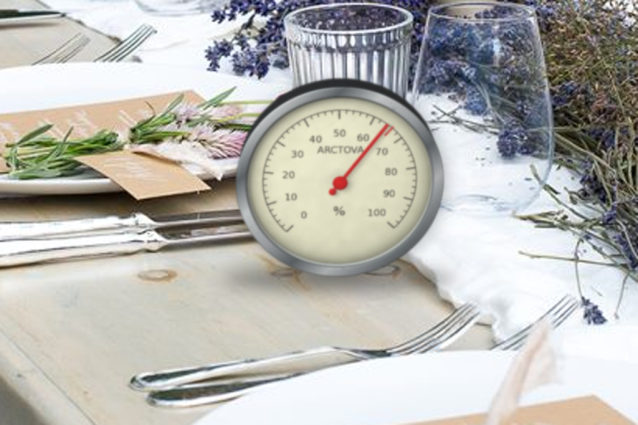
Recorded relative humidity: 64 %
